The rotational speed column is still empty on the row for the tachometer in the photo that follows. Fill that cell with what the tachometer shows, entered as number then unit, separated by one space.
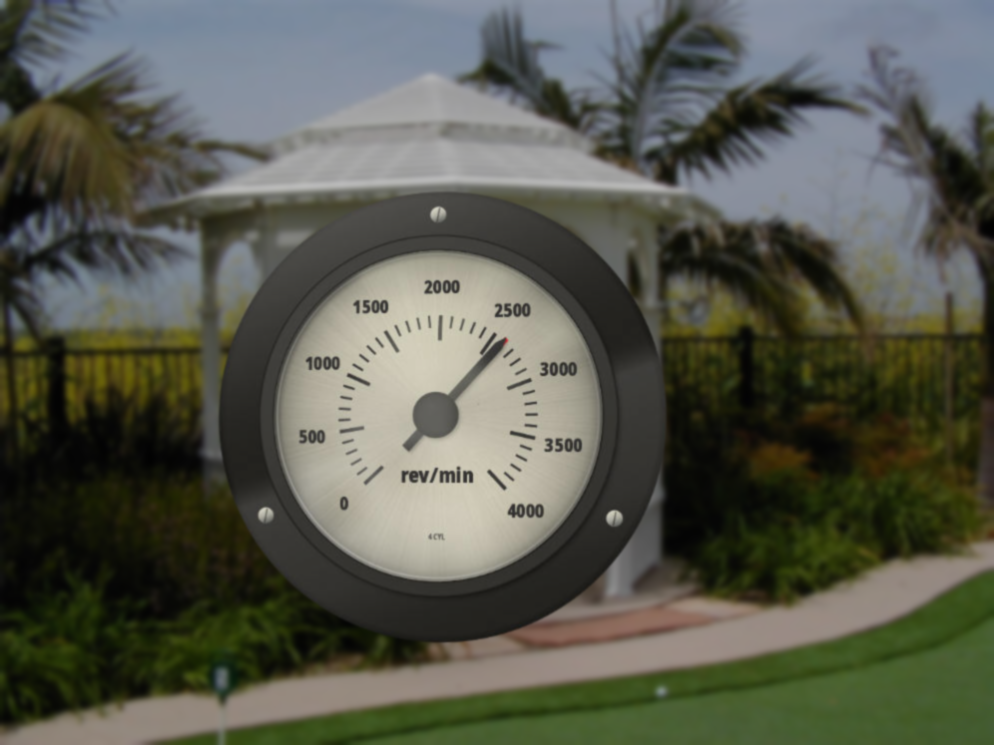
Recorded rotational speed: 2600 rpm
